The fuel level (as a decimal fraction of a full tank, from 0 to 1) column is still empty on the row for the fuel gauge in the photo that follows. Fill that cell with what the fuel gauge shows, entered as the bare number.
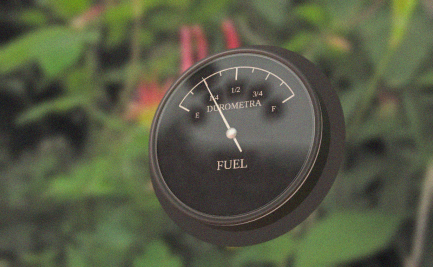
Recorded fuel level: 0.25
